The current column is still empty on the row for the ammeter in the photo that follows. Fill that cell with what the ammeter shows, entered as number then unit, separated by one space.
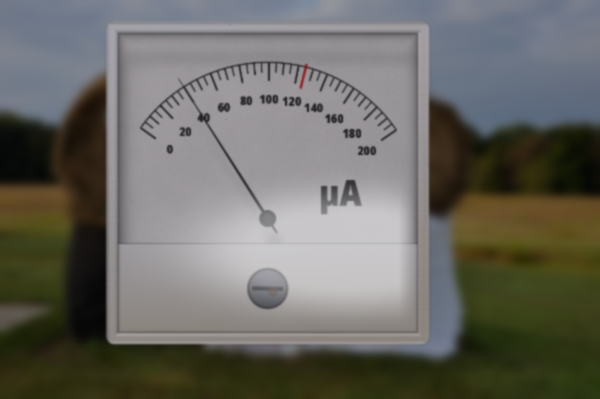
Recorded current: 40 µA
